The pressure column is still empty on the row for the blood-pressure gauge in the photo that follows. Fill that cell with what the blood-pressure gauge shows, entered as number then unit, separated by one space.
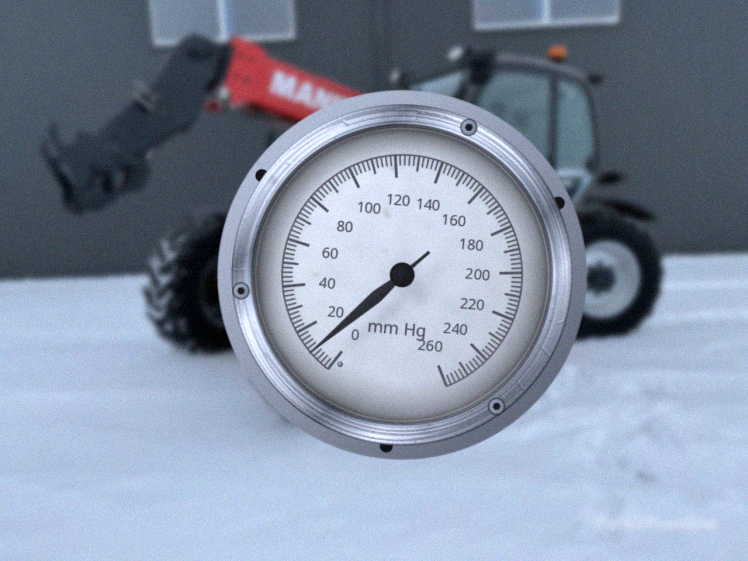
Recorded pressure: 10 mmHg
